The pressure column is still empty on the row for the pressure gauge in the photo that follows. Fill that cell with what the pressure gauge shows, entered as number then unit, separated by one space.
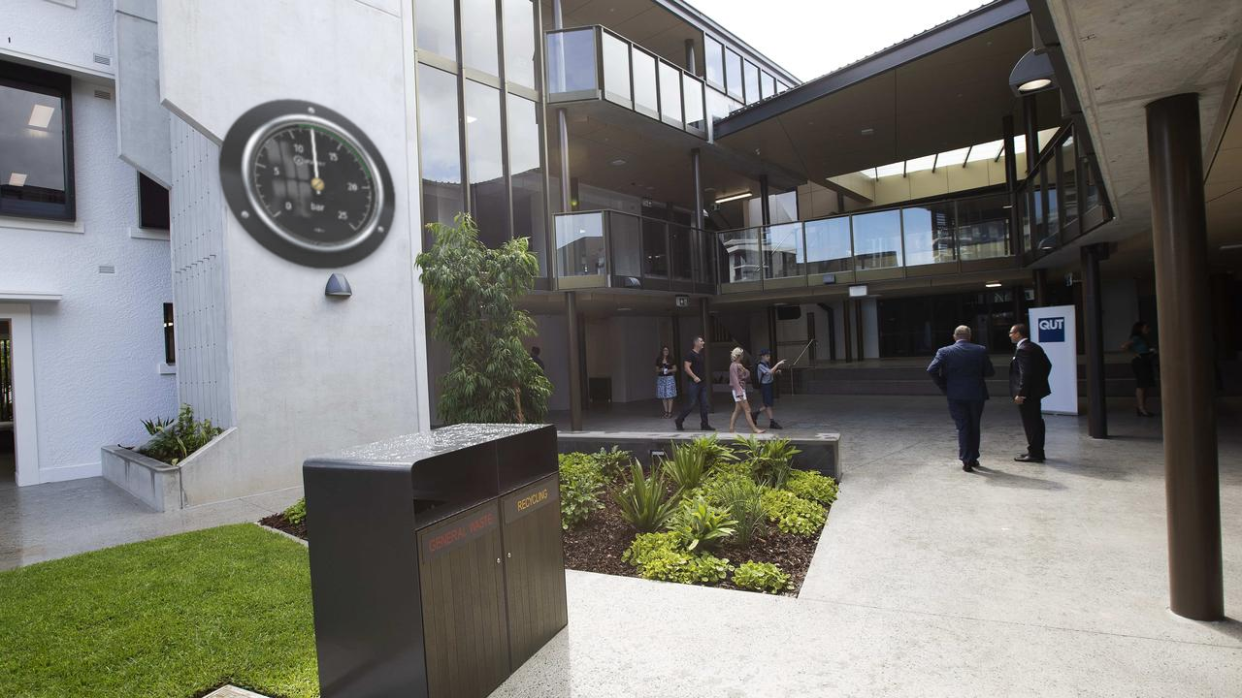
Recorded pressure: 12 bar
